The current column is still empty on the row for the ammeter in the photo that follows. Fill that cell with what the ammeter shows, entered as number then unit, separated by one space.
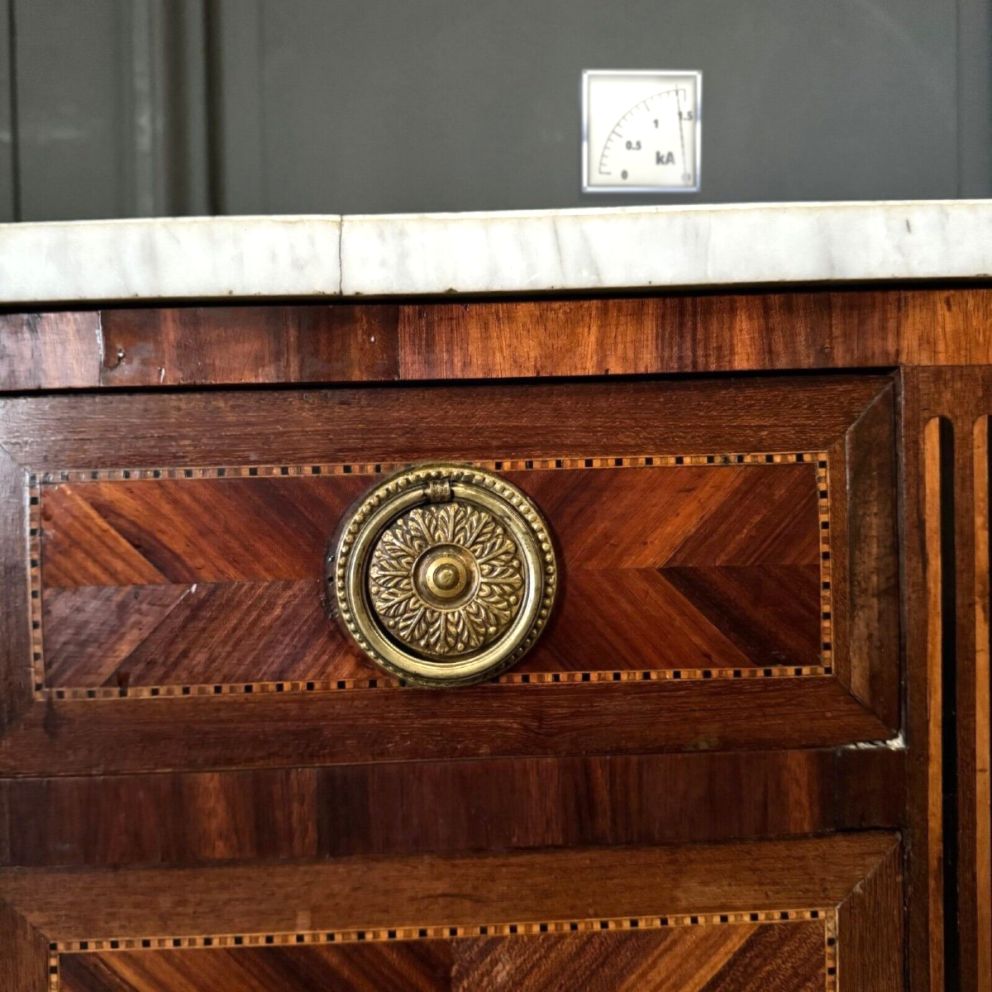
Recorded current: 1.4 kA
